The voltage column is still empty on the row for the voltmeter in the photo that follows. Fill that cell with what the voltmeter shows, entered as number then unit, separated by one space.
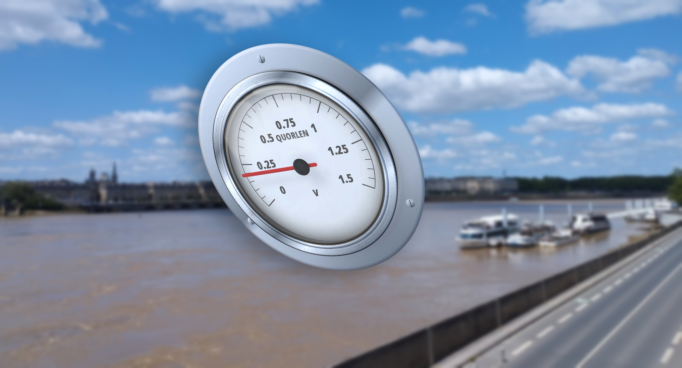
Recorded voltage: 0.2 V
